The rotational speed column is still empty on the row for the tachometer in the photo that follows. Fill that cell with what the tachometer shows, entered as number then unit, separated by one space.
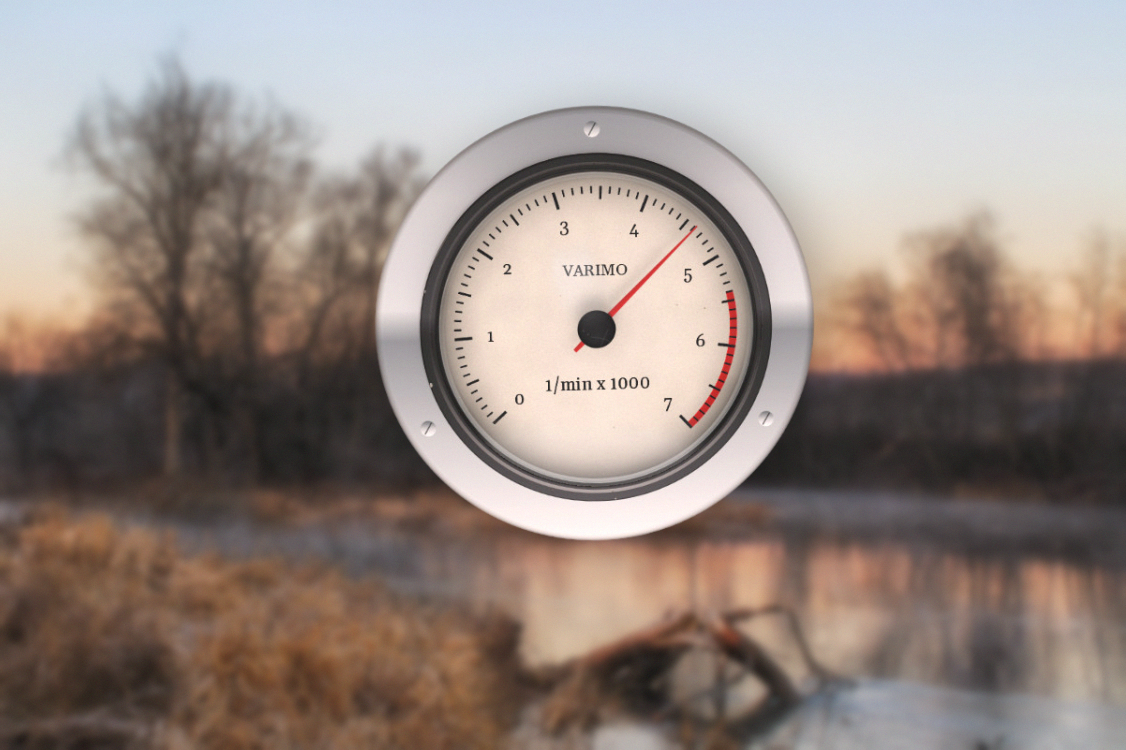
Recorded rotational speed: 4600 rpm
